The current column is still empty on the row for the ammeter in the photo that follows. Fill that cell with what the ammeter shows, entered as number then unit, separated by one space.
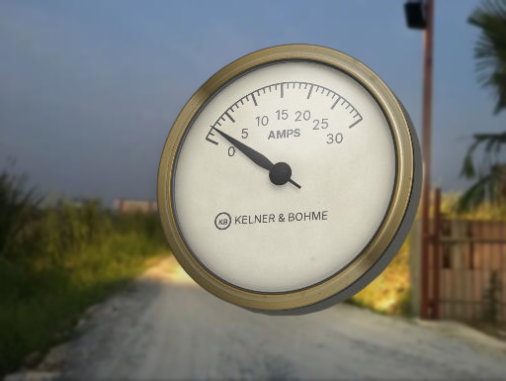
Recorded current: 2 A
